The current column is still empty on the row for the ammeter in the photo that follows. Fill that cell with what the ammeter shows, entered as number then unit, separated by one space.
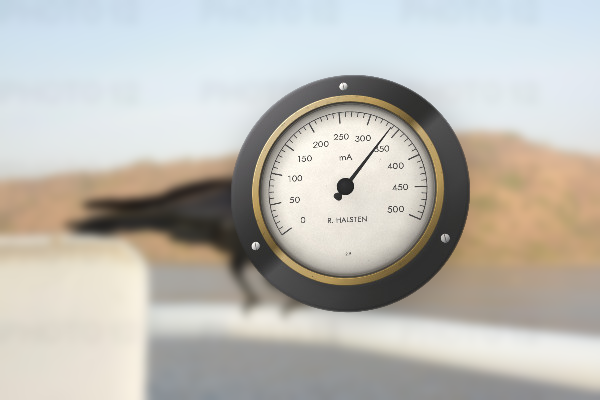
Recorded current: 340 mA
